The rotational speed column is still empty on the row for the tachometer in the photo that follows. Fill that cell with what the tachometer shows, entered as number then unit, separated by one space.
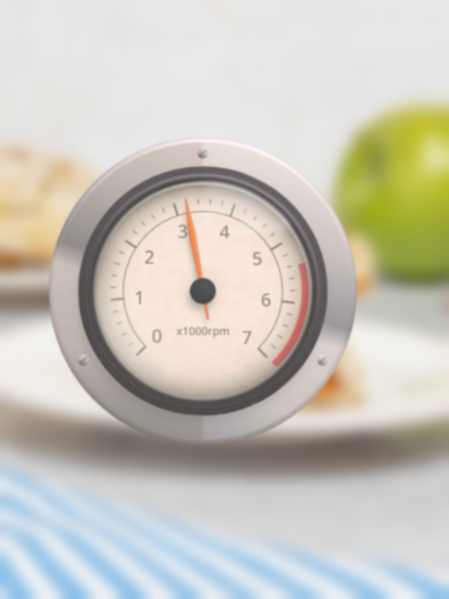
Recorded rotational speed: 3200 rpm
